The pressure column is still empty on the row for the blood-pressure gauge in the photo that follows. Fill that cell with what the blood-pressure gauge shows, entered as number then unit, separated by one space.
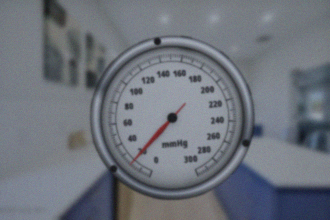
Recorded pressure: 20 mmHg
